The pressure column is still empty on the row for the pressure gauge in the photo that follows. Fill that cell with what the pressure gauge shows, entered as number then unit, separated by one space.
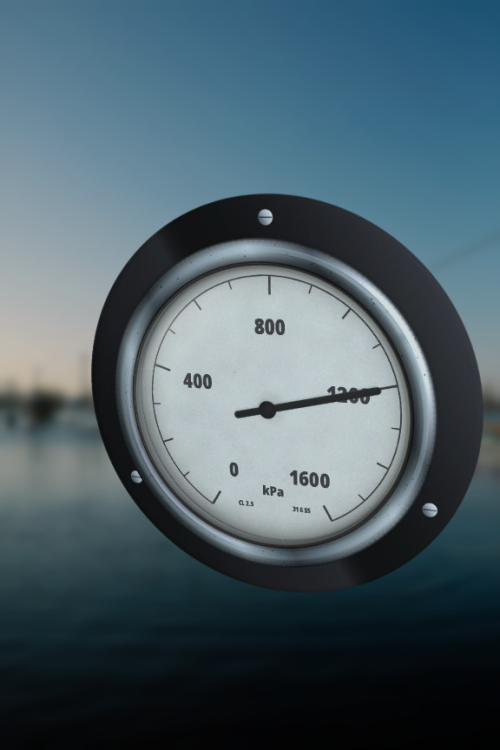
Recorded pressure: 1200 kPa
